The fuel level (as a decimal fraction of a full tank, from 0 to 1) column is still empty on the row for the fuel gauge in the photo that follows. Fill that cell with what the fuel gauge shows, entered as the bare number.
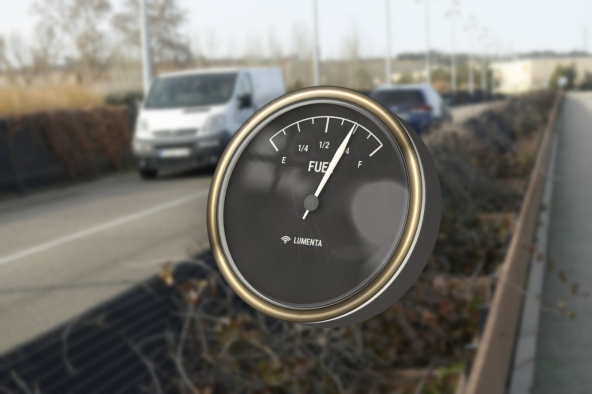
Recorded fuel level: 0.75
